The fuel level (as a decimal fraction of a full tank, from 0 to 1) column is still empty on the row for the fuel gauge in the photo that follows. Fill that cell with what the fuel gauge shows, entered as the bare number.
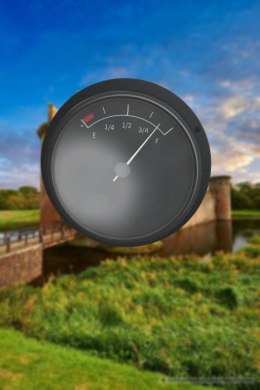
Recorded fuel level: 0.875
